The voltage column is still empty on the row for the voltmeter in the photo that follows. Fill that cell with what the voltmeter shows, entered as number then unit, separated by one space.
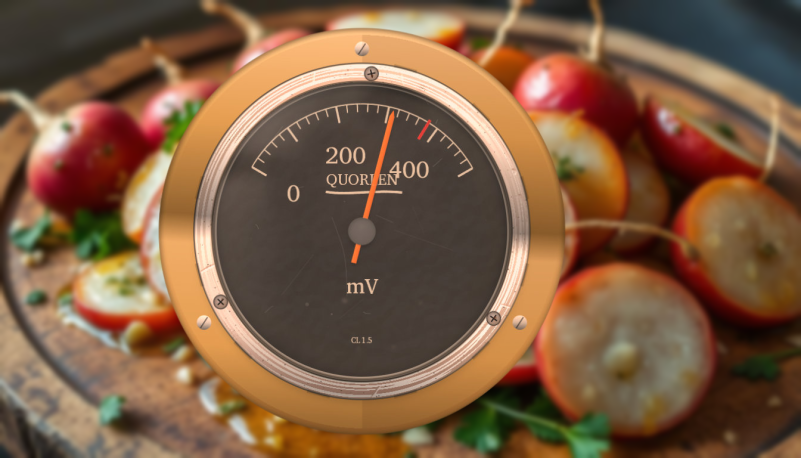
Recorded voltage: 310 mV
